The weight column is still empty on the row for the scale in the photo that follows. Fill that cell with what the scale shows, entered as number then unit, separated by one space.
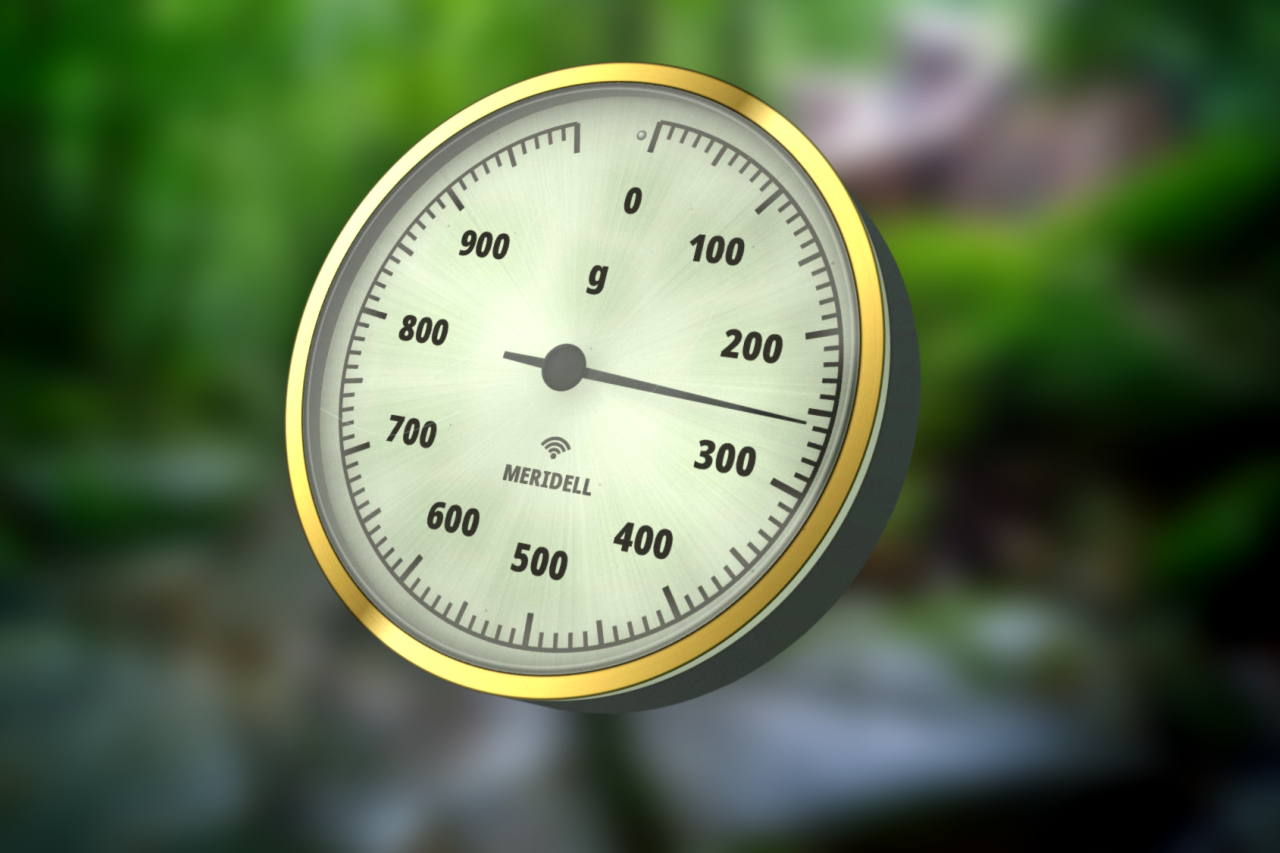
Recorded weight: 260 g
